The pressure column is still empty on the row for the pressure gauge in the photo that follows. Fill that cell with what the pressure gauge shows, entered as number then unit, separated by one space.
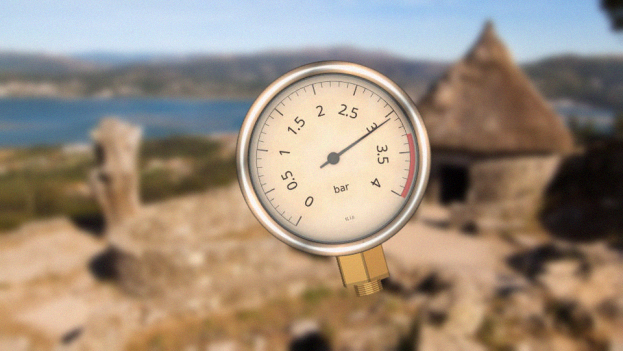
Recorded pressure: 3.05 bar
